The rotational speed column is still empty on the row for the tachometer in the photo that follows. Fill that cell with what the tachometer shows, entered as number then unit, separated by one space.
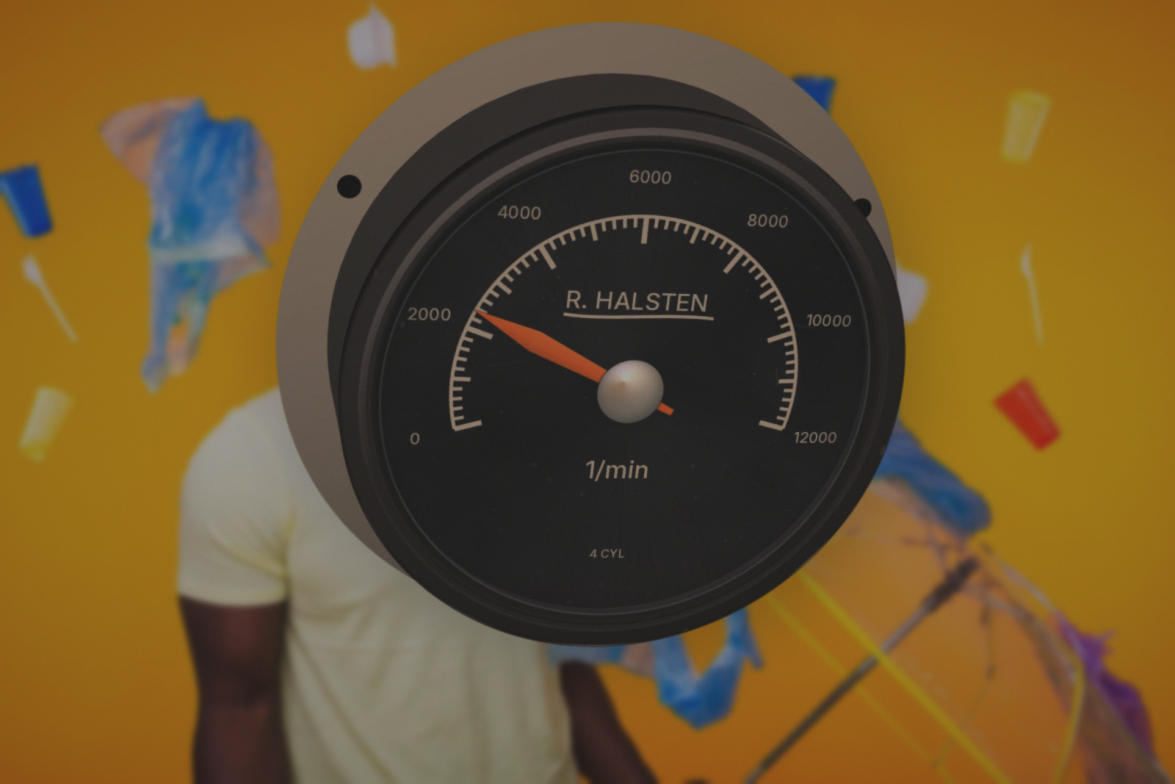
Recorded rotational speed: 2400 rpm
